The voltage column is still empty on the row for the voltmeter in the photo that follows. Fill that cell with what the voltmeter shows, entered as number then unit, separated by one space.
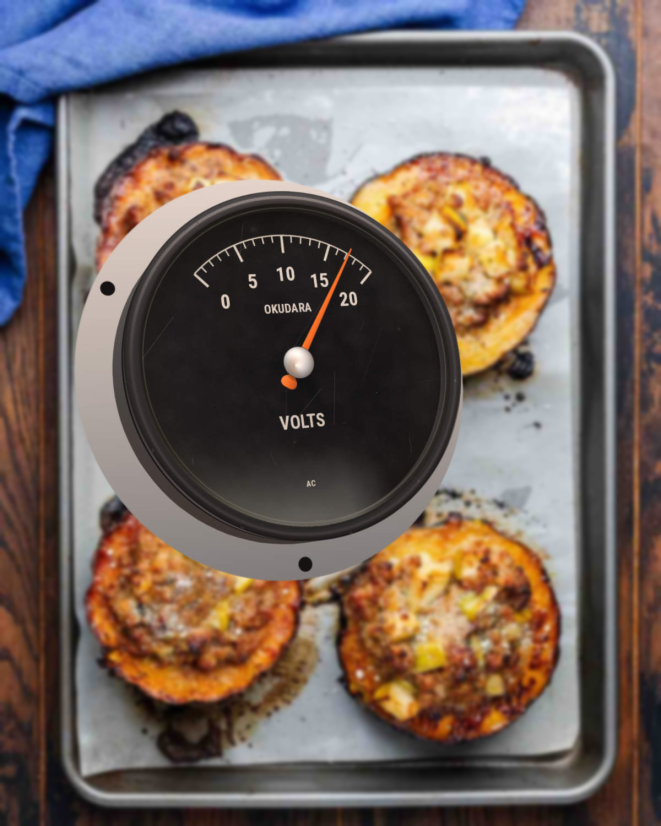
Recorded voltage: 17 V
